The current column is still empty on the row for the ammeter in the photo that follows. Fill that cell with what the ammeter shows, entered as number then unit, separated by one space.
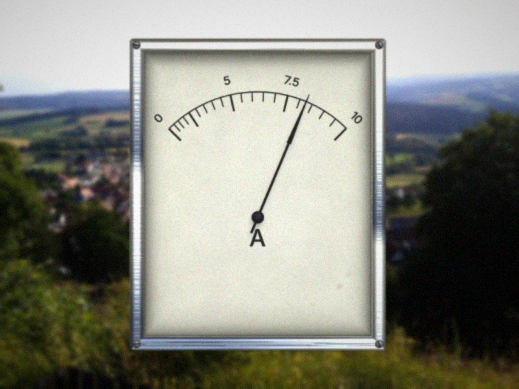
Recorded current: 8.25 A
